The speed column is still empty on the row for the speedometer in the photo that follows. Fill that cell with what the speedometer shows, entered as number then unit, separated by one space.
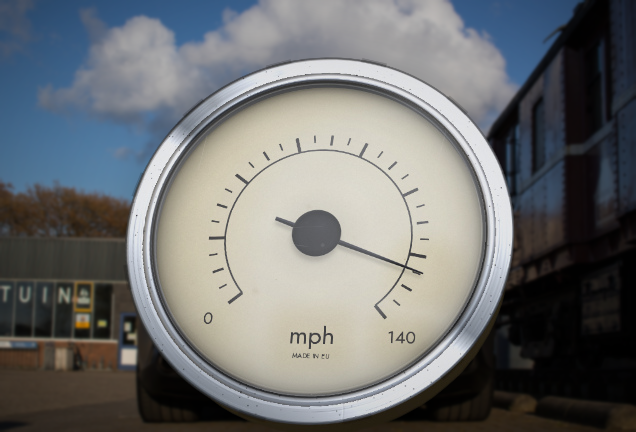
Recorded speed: 125 mph
